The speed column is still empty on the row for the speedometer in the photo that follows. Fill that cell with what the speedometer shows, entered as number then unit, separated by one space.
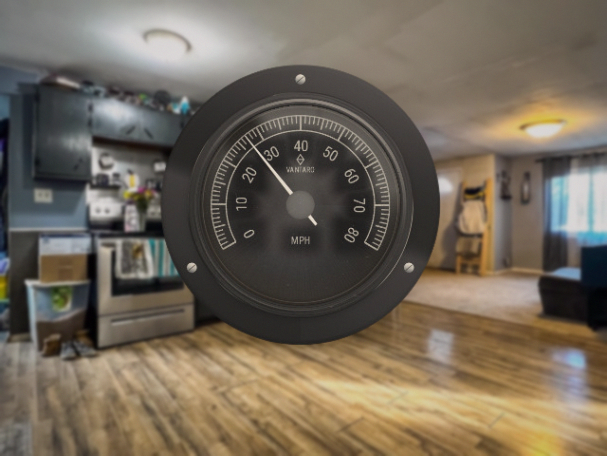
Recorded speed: 27 mph
